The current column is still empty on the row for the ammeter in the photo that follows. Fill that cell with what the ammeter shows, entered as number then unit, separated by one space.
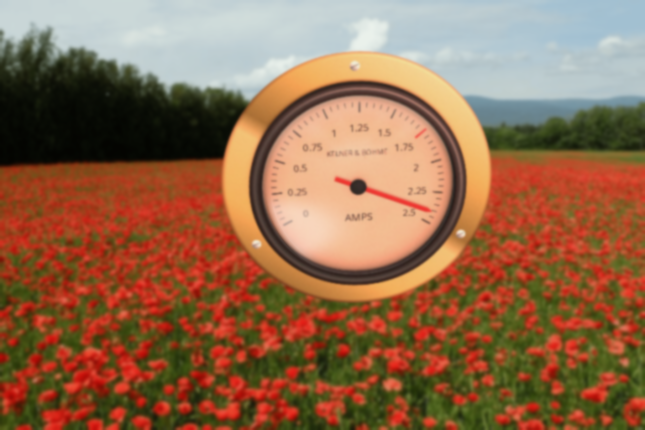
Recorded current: 2.4 A
